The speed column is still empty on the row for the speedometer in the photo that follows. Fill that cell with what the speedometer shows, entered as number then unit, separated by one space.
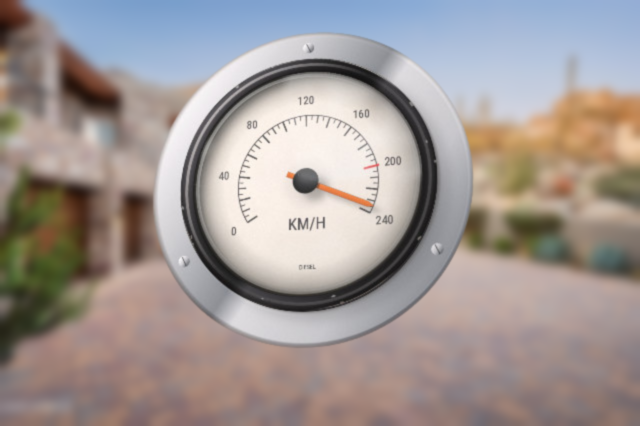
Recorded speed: 235 km/h
